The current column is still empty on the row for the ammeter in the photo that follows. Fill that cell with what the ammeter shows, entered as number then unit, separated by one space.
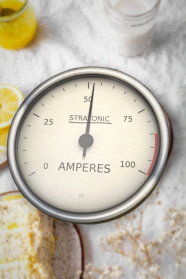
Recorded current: 52.5 A
